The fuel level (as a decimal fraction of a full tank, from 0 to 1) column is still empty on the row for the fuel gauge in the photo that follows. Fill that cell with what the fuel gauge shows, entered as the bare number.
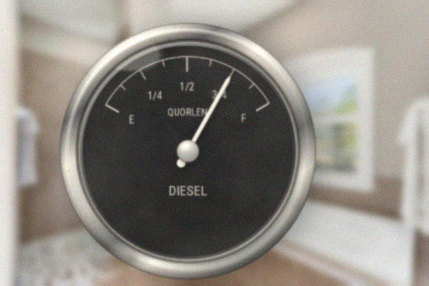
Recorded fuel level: 0.75
